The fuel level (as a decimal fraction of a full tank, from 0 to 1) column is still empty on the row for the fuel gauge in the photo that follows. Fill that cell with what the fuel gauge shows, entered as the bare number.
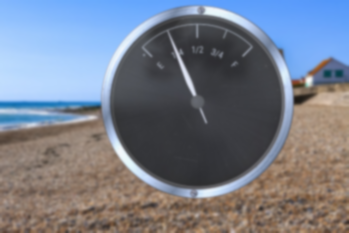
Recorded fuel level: 0.25
